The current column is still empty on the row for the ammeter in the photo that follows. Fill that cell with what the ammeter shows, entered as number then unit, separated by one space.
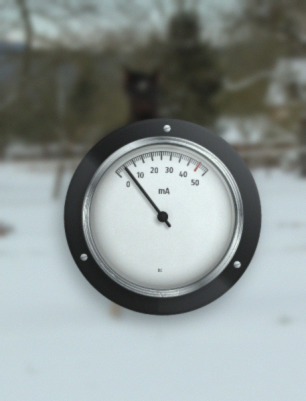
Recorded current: 5 mA
